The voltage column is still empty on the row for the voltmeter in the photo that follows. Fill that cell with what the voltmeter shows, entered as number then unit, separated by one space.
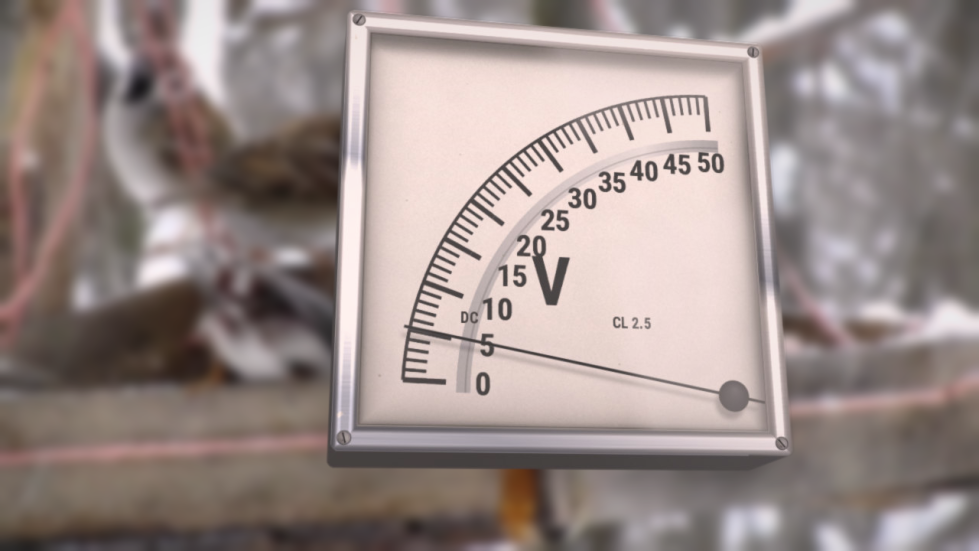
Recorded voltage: 5 V
